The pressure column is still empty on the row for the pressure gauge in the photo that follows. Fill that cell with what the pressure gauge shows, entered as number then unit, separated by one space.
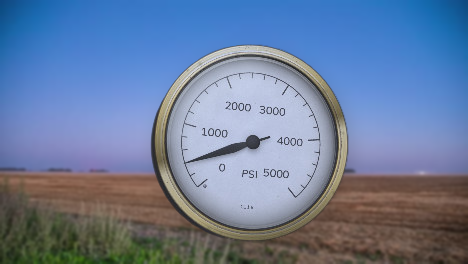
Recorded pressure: 400 psi
